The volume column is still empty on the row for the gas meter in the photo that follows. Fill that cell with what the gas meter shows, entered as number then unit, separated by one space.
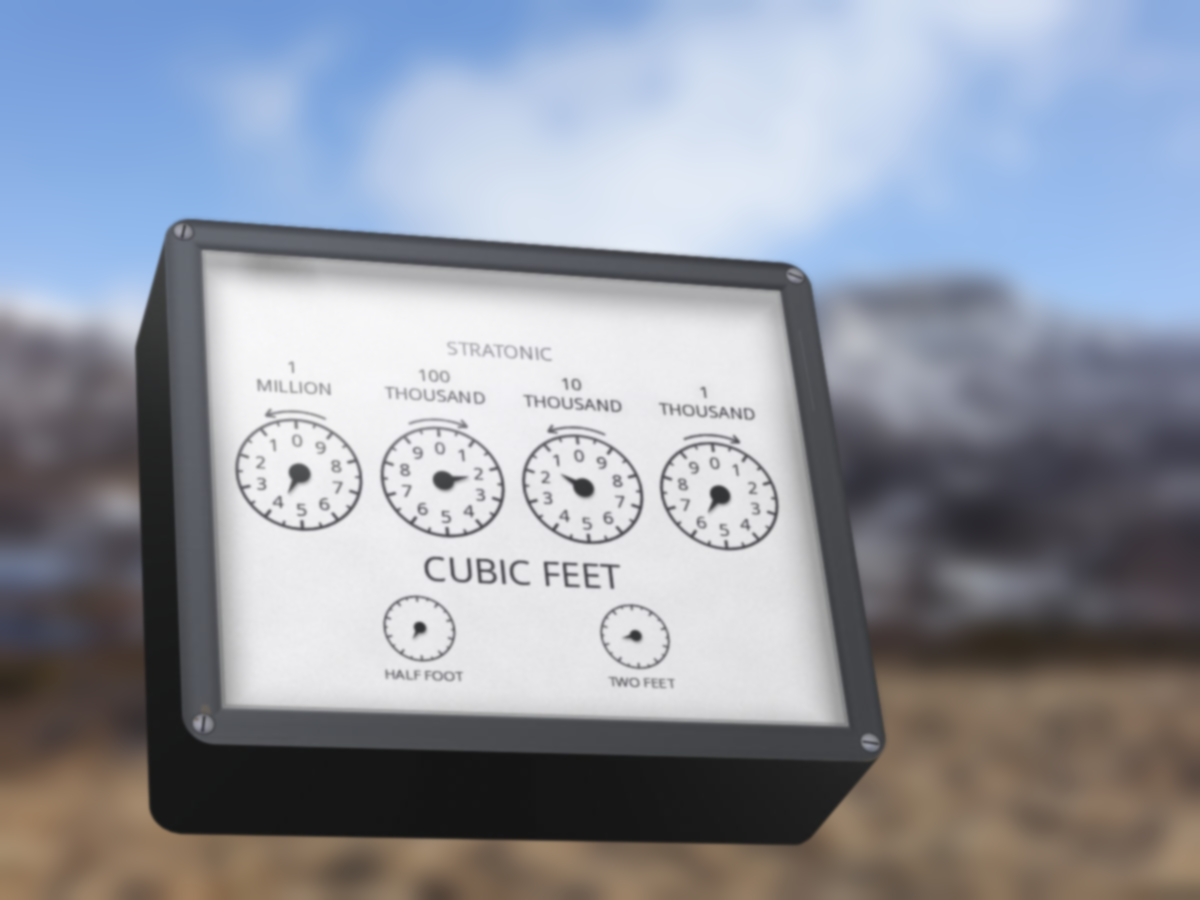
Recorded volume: 421600 ft³
